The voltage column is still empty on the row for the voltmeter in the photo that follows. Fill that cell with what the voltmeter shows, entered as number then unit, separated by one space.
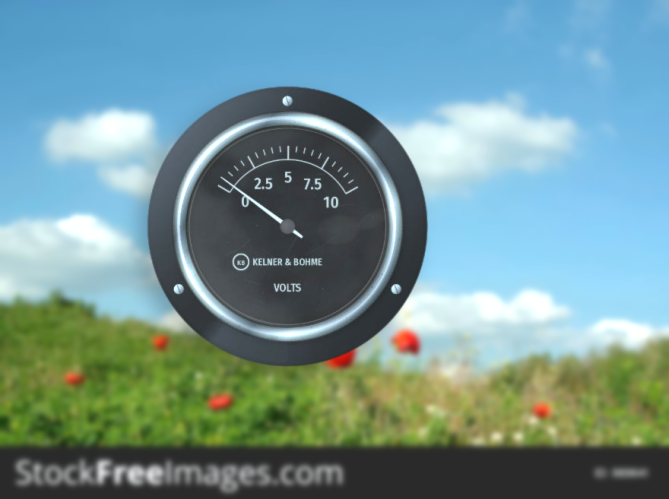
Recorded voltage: 0.5 V
